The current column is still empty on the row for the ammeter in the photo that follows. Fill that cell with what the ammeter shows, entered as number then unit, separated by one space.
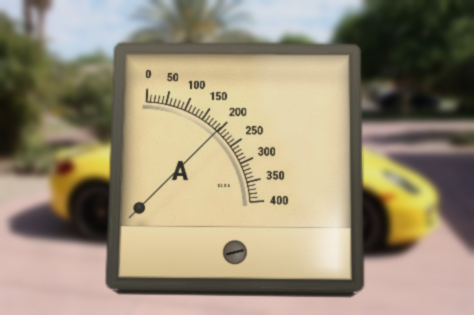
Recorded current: 200 A
